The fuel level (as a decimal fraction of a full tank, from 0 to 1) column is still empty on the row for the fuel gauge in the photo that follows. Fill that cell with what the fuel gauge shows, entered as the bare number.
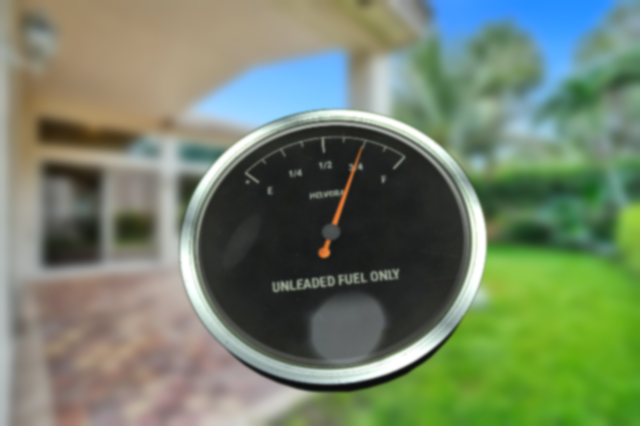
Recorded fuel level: 0.75
